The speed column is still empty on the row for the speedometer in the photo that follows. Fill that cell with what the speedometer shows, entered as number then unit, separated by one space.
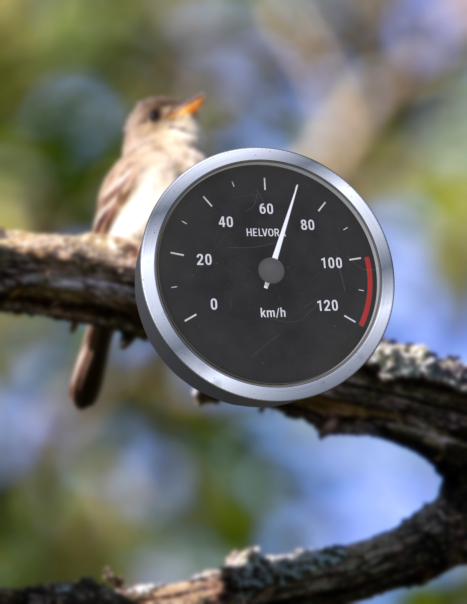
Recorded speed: 70 km/h
